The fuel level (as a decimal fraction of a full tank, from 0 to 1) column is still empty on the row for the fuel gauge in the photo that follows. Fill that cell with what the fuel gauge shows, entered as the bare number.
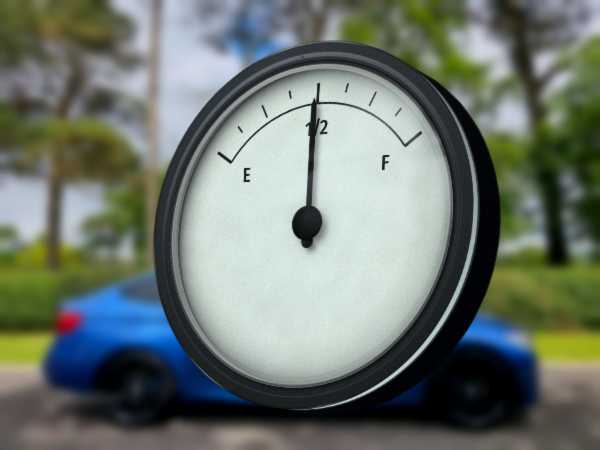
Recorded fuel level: 0.5
